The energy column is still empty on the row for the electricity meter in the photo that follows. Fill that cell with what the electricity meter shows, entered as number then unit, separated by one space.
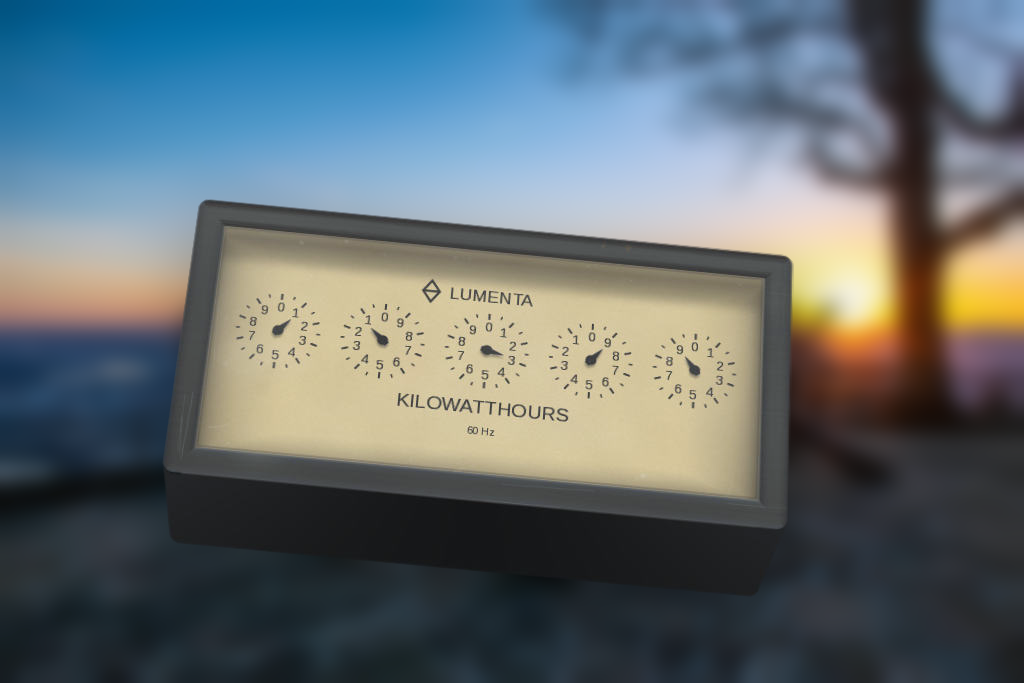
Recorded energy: 11289 kWh
